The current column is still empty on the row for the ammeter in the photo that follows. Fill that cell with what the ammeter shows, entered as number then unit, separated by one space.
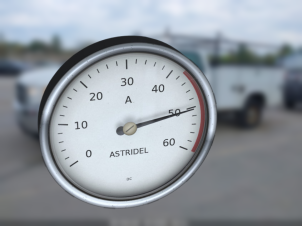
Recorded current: 50 A
